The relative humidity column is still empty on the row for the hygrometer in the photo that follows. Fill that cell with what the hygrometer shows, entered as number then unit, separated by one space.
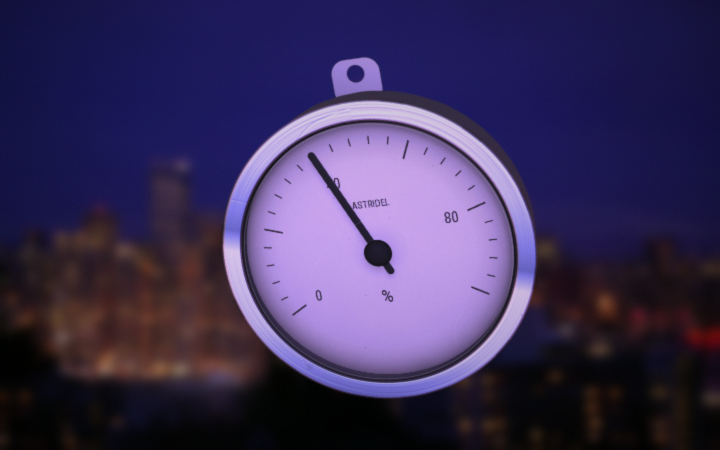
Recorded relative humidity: 40 %
